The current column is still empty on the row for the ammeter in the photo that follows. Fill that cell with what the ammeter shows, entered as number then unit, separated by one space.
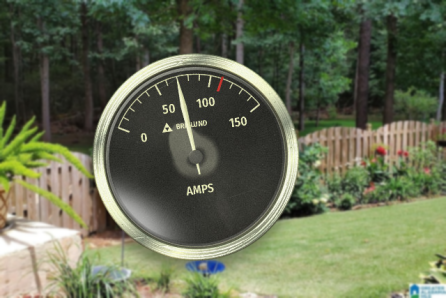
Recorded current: 70 A
